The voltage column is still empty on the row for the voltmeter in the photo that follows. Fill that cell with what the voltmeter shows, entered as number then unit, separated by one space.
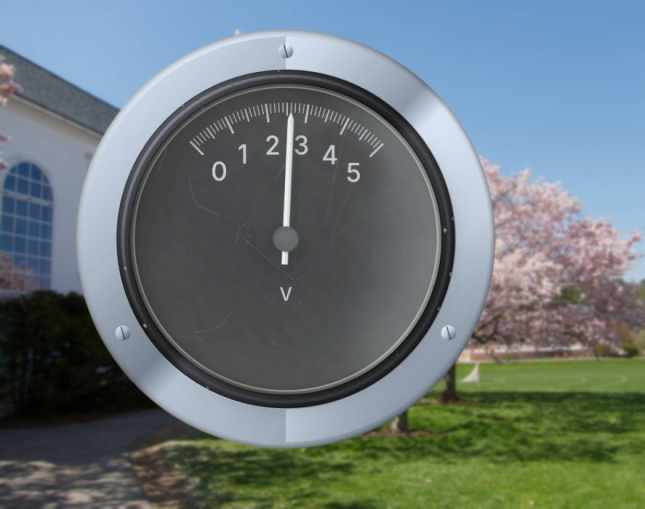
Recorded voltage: 2.6 V
